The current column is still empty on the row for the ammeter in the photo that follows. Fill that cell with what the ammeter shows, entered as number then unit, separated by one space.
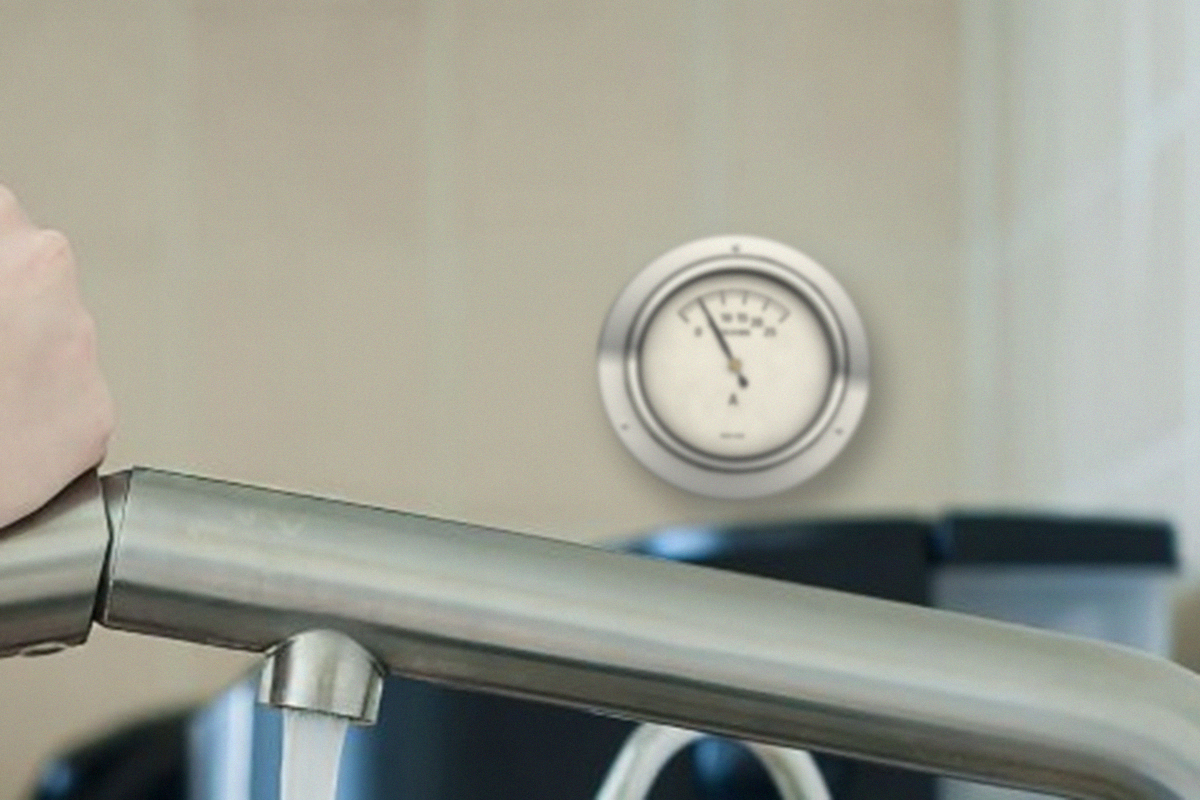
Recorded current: 5 A
